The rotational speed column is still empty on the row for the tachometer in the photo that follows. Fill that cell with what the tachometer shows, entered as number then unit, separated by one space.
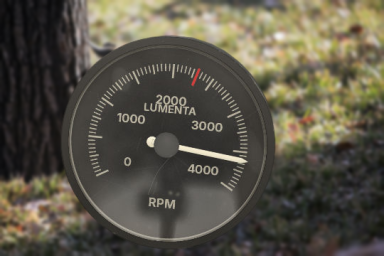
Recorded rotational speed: 3600 rpm
